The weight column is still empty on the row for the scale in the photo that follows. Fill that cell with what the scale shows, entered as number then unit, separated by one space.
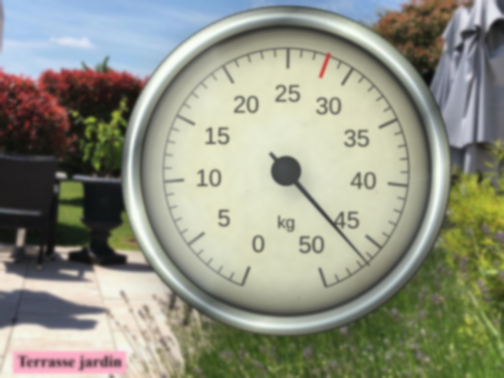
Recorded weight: 46.5 kg
